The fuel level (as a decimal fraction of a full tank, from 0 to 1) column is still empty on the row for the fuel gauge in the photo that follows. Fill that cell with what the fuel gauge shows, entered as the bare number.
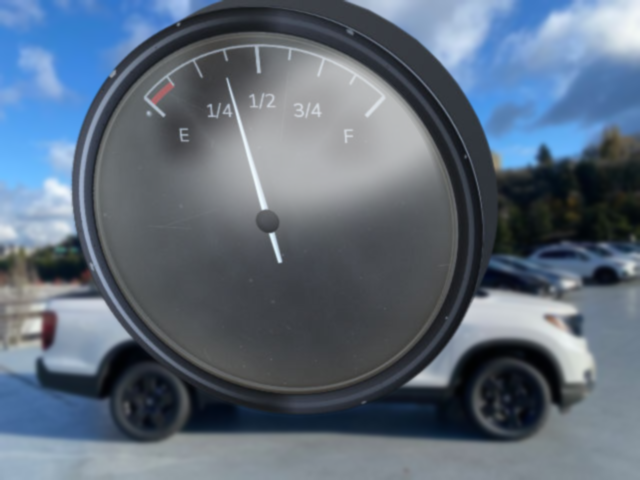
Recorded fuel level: 0.375
